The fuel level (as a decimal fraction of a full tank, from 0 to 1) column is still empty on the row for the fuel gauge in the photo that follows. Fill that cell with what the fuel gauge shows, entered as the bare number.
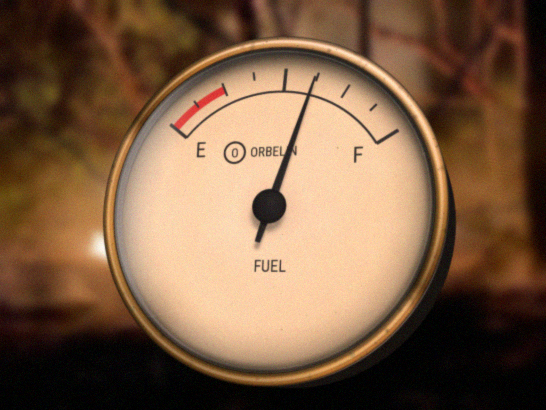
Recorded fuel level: 0.625
